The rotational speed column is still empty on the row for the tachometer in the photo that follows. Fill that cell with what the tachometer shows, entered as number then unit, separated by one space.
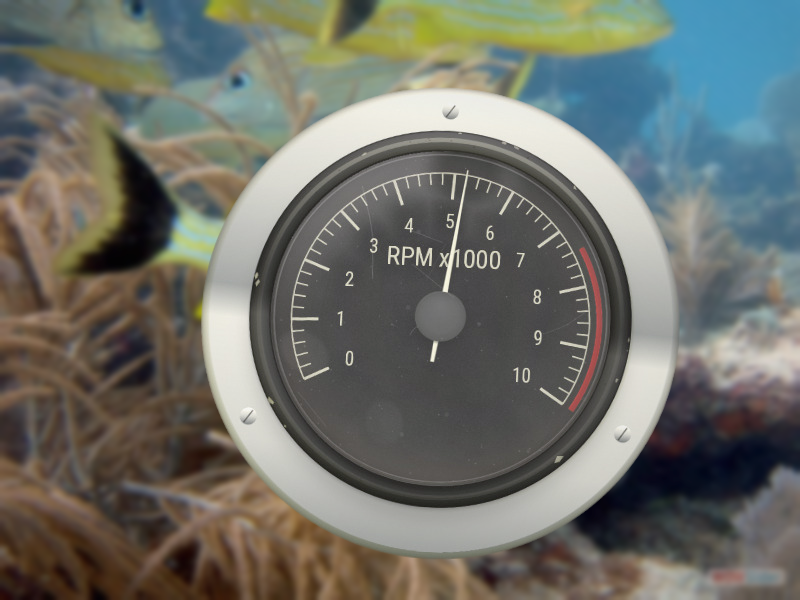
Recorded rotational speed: 5200 rpm
